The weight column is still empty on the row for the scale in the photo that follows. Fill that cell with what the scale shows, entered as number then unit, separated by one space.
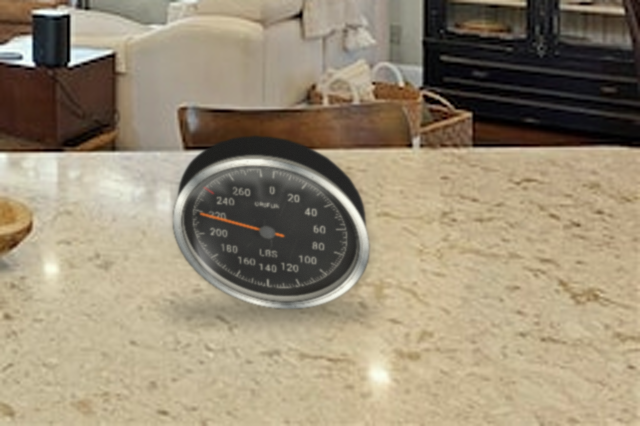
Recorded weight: 220 lb
